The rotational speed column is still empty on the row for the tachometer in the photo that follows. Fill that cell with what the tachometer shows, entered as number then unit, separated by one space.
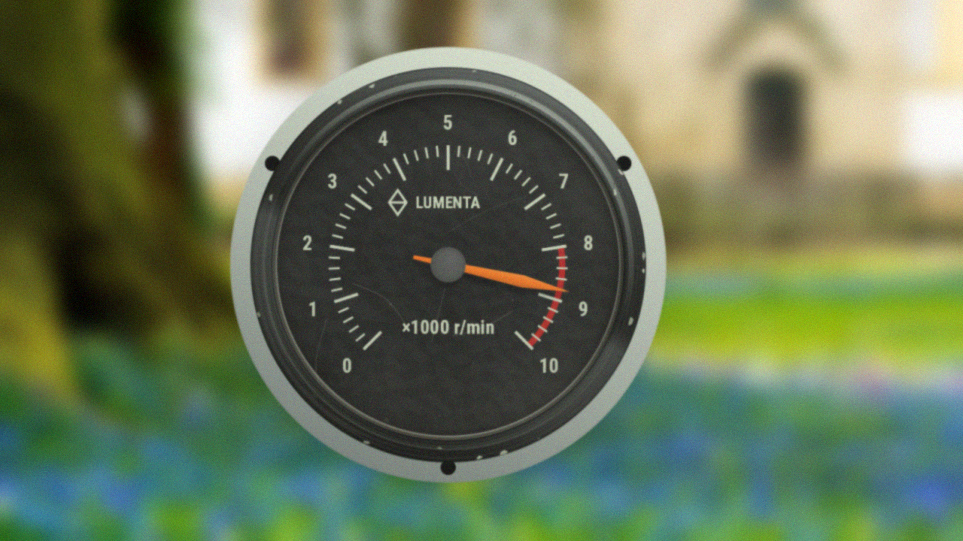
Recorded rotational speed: 8800 rpm
